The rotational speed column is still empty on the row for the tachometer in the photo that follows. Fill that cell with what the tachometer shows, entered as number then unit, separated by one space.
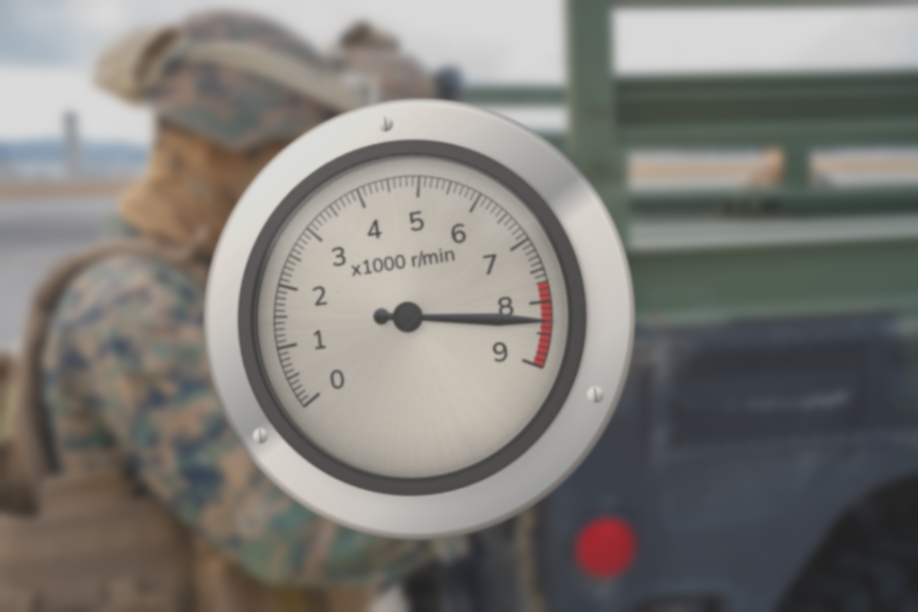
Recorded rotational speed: 8300 rpm
